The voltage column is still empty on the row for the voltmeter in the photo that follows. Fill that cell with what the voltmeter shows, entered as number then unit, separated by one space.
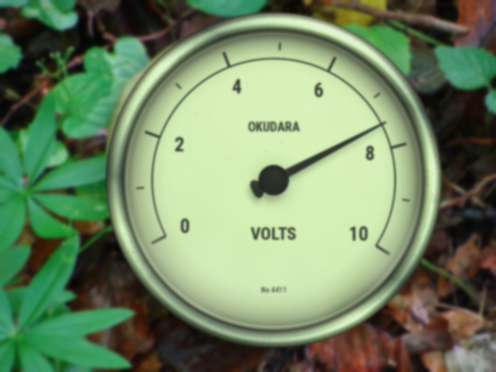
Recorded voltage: 7.5 V
